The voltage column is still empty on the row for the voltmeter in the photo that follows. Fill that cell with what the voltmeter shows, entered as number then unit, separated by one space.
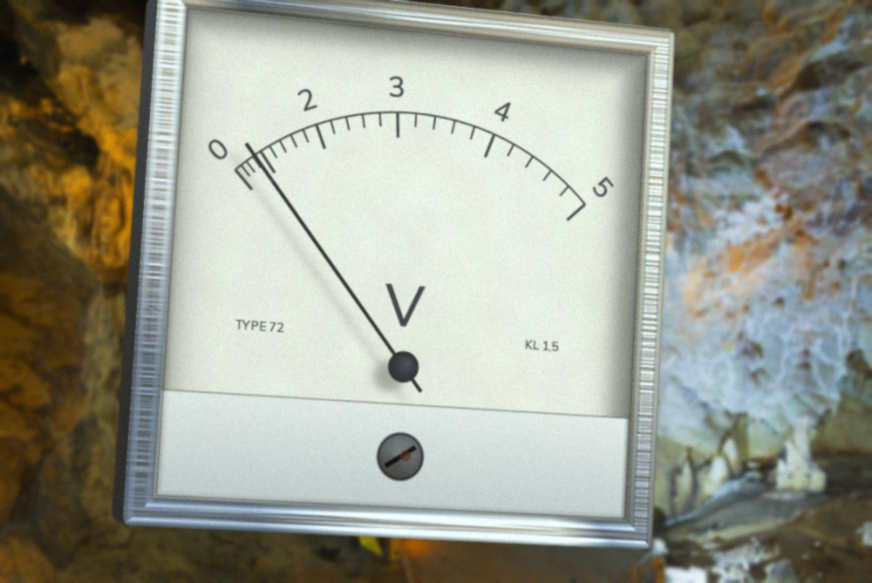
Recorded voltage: 0.8 V
